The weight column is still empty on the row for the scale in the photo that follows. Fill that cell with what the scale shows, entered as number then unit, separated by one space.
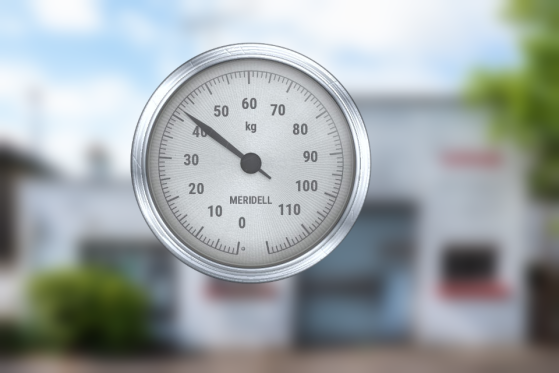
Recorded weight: 42 kg
